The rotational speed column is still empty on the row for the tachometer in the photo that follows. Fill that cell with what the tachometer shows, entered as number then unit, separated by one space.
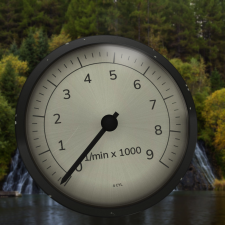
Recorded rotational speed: 100 rpm
